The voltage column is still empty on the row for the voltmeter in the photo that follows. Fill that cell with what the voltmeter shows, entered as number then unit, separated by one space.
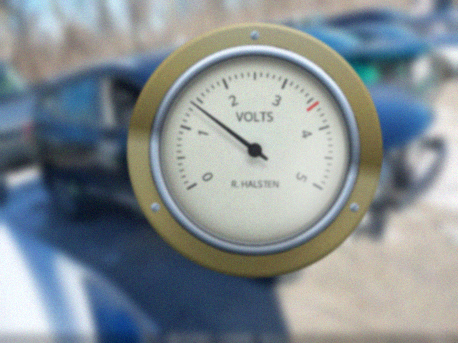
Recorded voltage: 1.4 V
